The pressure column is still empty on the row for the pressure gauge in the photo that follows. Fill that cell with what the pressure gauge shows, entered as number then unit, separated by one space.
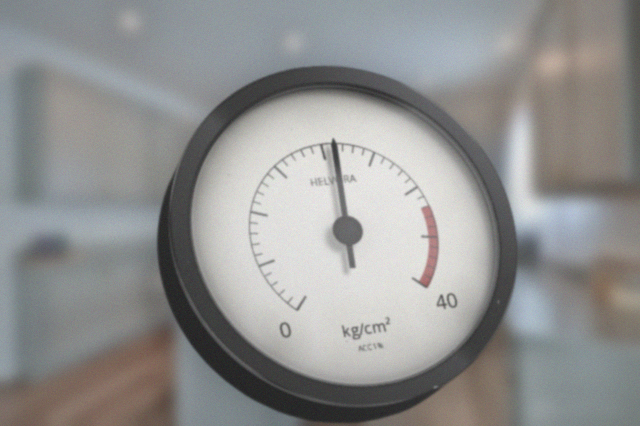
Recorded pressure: 21 kg/cm²
